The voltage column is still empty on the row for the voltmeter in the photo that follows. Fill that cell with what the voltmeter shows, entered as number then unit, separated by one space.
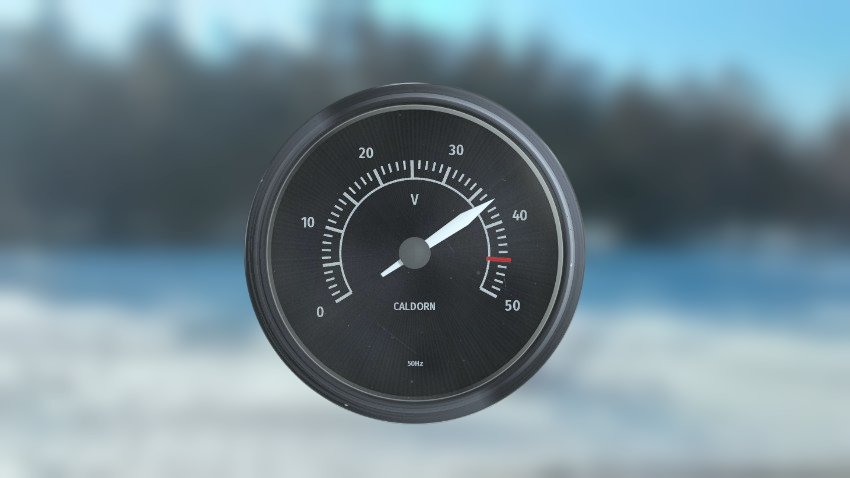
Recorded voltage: 37 V
